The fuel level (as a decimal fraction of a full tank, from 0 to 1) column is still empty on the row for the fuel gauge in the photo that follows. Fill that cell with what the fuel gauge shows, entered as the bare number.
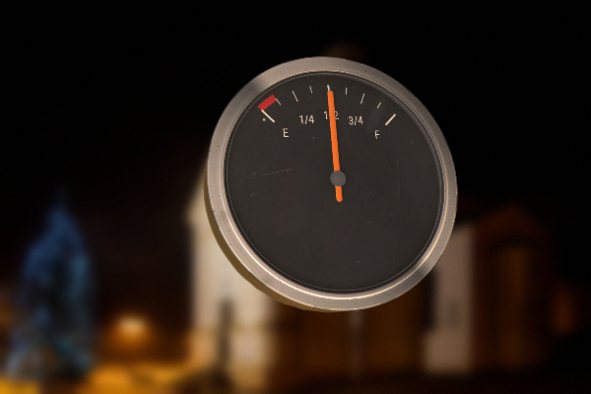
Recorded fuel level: 0.5
